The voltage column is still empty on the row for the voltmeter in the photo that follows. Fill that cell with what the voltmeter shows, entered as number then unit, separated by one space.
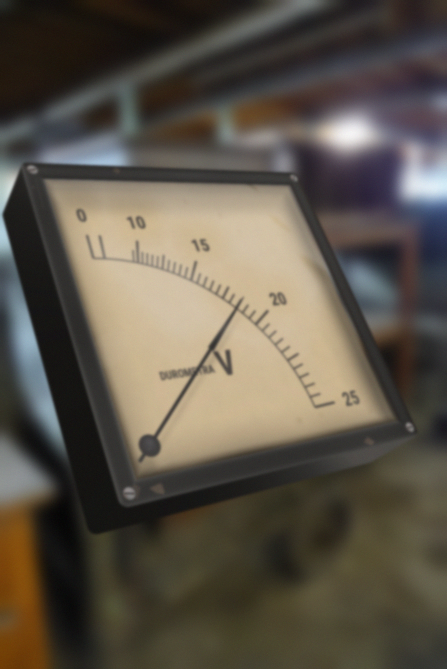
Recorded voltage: 18.5 V
